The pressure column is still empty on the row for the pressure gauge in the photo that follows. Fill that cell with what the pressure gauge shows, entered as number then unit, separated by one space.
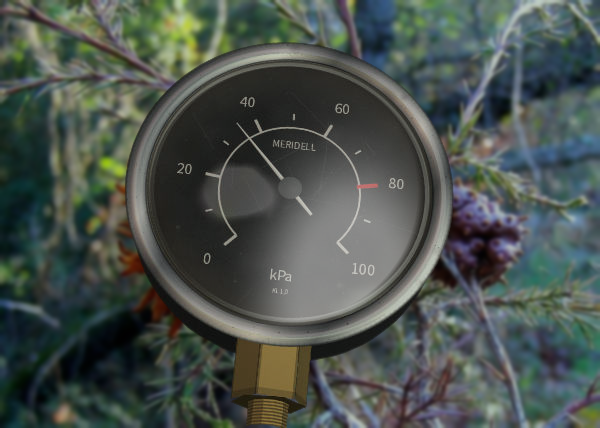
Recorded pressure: 35 kPa
